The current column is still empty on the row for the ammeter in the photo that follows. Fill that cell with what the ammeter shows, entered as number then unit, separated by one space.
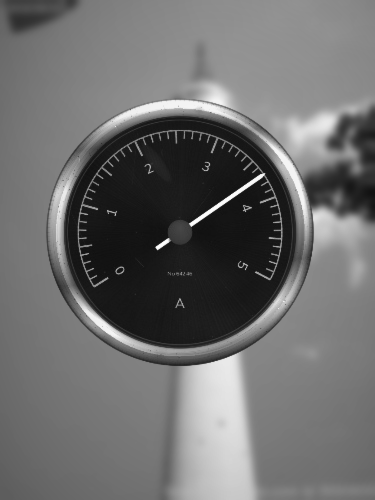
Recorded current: 3.7 A
